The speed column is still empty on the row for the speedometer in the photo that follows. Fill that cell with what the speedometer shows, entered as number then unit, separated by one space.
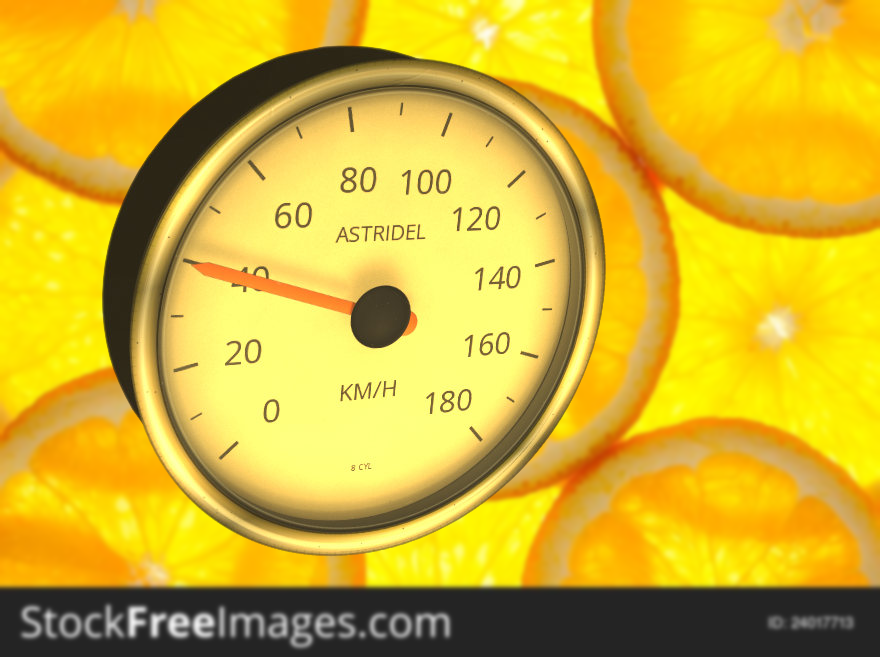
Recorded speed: 40 km/h
